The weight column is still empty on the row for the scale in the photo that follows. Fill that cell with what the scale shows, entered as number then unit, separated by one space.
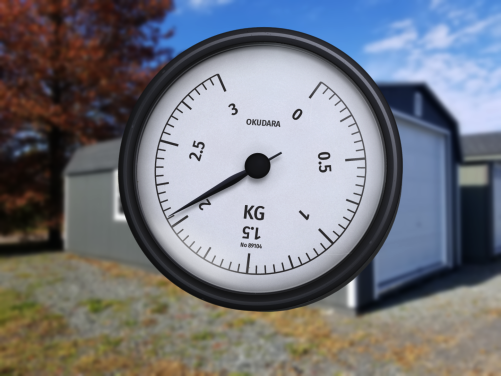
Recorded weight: 2.05 kg
